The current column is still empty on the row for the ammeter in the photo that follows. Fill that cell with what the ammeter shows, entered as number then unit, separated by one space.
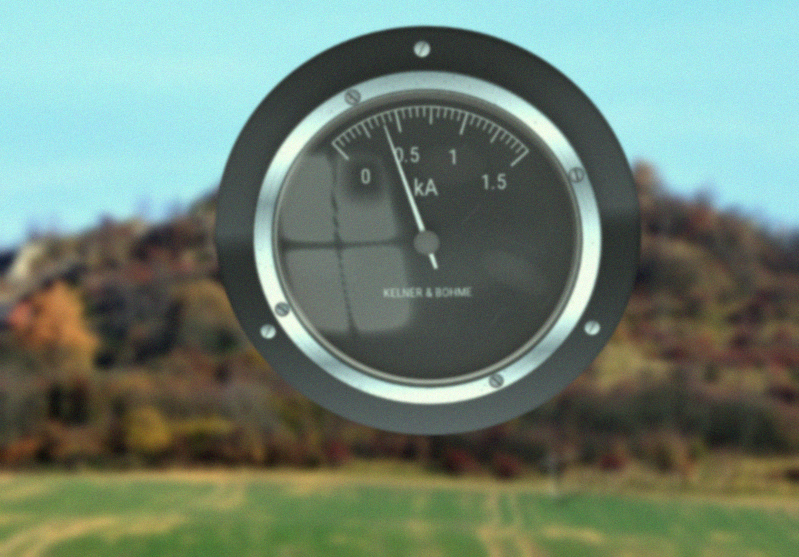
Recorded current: 0.4 kA
